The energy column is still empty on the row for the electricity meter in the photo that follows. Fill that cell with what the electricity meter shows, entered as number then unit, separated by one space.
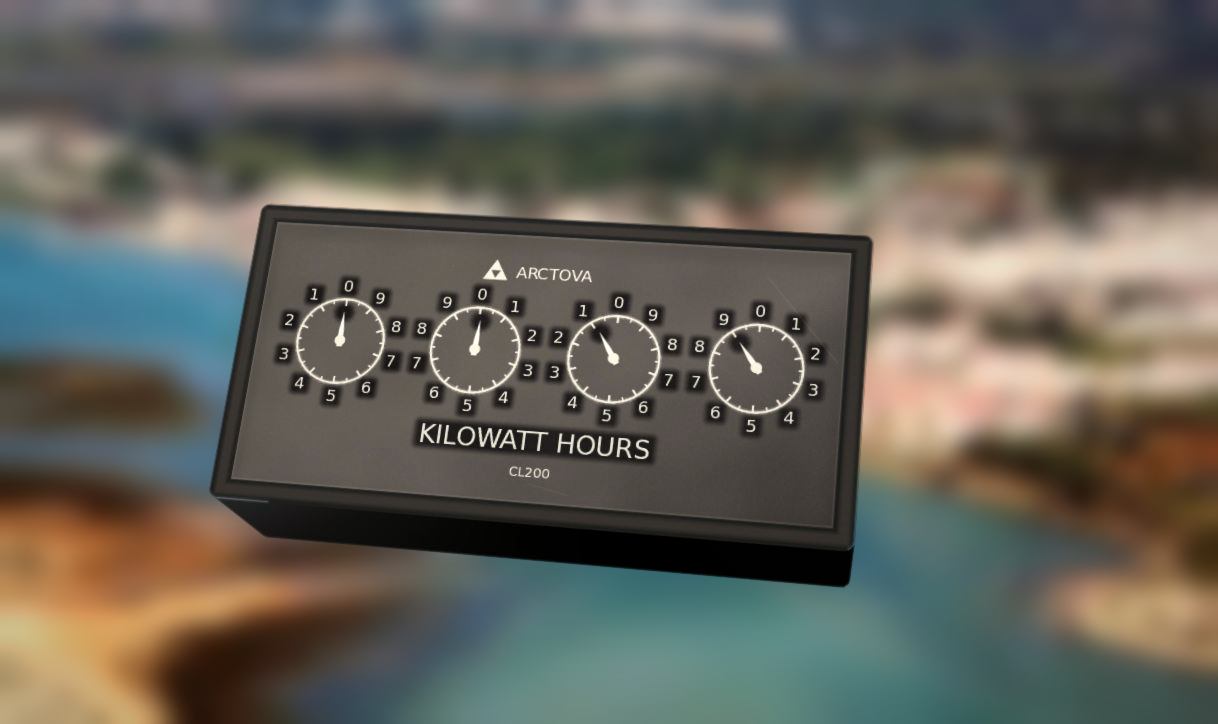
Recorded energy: 9 kWh
